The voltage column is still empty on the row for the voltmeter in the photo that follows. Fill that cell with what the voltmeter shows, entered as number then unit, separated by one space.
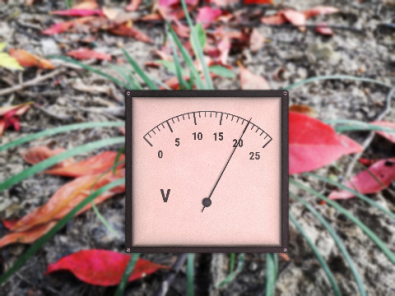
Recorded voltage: 20 V
